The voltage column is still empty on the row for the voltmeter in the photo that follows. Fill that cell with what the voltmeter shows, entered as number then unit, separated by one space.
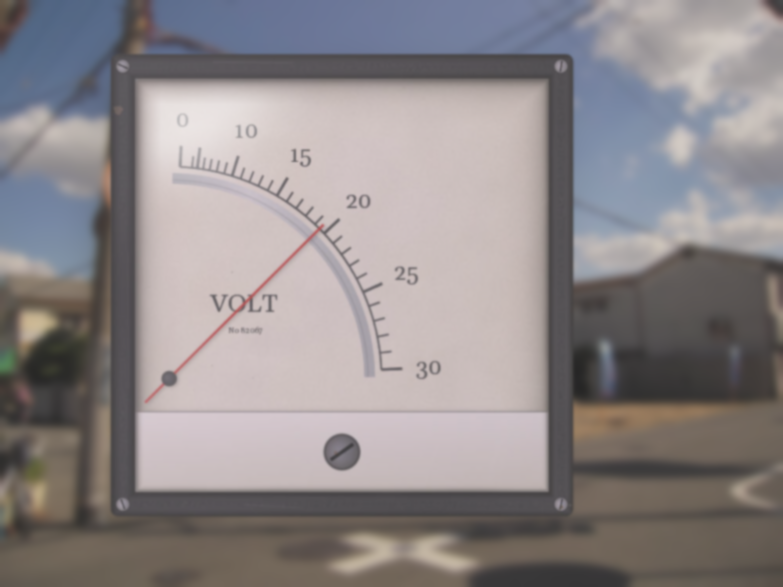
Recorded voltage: 19.5 V
